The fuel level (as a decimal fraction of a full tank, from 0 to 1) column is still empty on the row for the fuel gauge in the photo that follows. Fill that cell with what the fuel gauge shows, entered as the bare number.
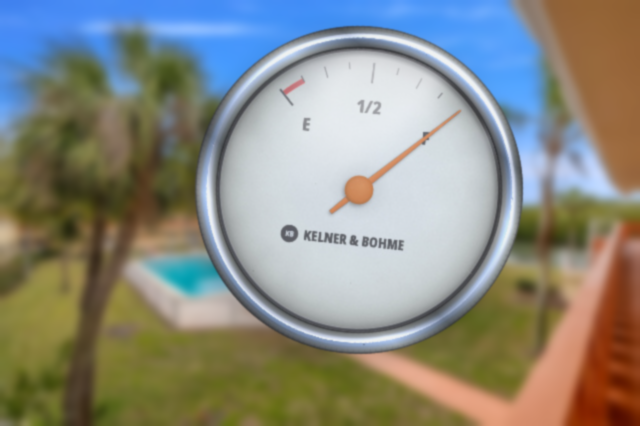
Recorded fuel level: 1
